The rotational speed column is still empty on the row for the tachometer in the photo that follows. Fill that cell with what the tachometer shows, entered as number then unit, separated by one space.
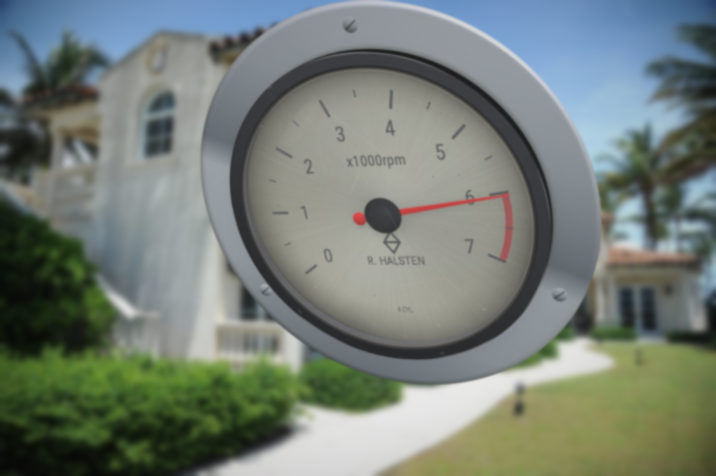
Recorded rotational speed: 6000 rpm
